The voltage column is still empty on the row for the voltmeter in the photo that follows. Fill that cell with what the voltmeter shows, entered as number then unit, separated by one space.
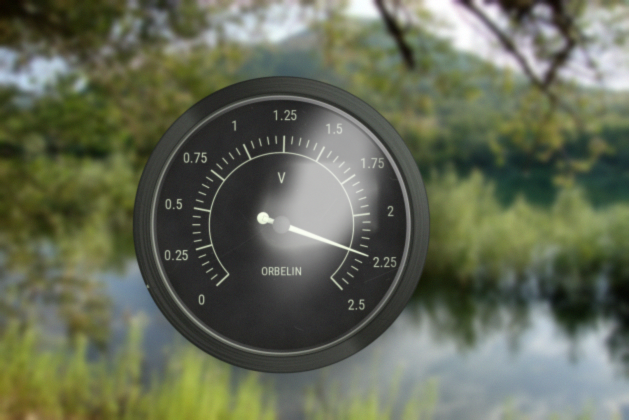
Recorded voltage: 2.25 V
